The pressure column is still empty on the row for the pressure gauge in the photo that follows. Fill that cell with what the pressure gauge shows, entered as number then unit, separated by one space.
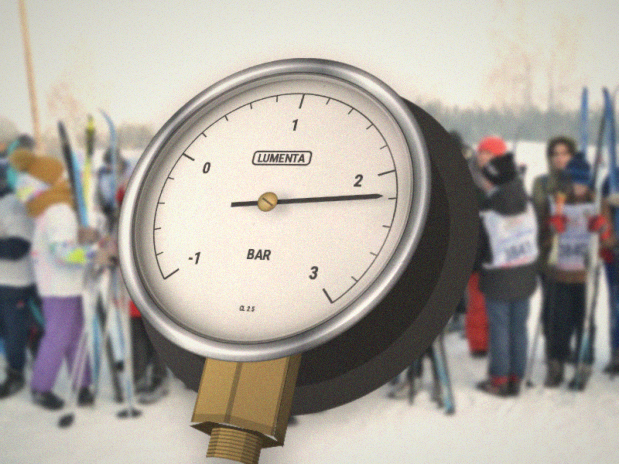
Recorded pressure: 2.2 bar
